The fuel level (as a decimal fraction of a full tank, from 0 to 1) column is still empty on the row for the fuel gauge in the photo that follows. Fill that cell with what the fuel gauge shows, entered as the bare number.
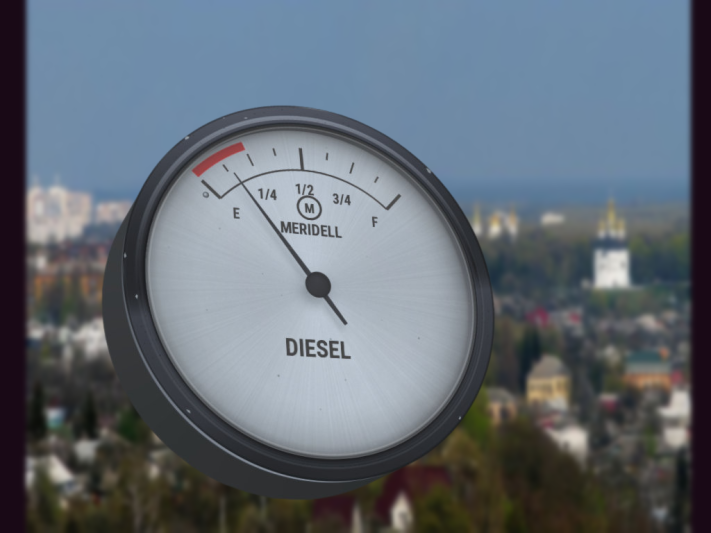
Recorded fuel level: 0.125
